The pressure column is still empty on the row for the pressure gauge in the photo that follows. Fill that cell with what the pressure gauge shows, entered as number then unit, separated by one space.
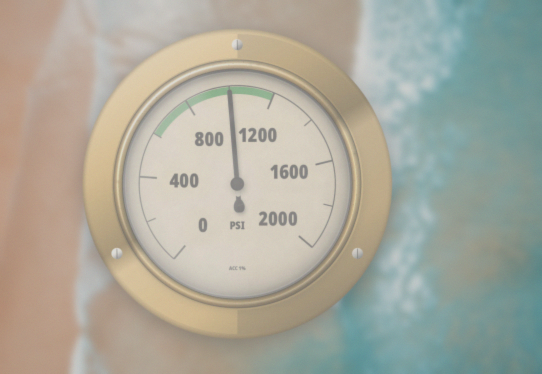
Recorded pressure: 1000 psi
